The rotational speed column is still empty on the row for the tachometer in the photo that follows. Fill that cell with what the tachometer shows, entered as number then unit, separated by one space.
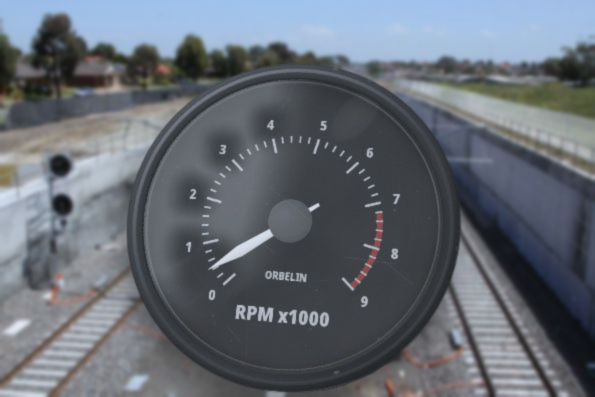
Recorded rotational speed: 400 rpm
